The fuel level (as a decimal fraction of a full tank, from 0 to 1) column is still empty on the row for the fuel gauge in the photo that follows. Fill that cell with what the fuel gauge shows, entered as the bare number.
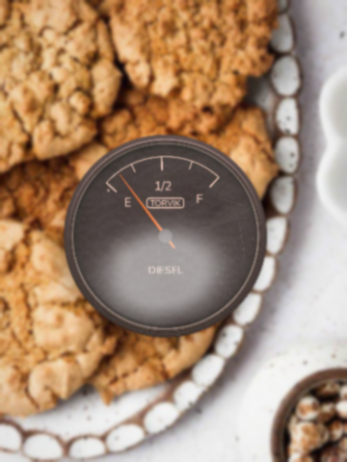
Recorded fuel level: 0.125
